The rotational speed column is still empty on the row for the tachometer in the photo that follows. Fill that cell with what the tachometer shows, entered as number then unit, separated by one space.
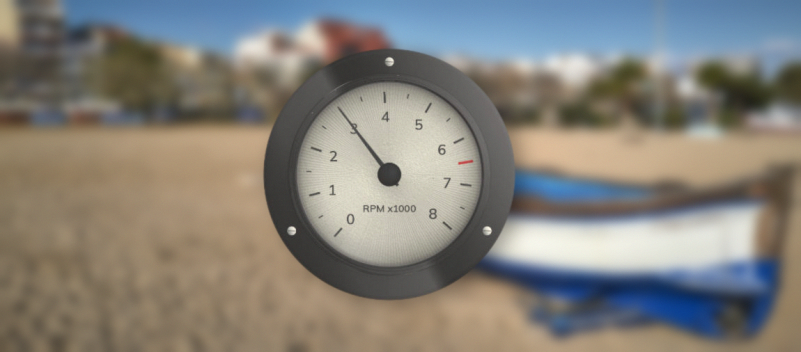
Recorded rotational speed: 3000 rpm
